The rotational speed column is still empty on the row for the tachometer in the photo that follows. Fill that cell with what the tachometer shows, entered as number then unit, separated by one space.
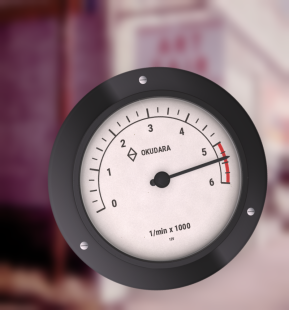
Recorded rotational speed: 5375 rpm
